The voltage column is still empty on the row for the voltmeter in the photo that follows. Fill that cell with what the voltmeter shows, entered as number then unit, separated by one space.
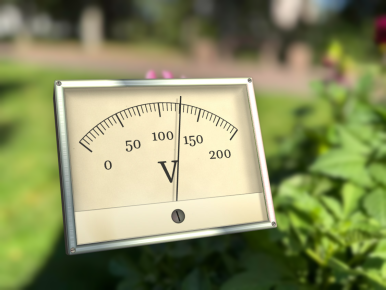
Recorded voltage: 125 V
